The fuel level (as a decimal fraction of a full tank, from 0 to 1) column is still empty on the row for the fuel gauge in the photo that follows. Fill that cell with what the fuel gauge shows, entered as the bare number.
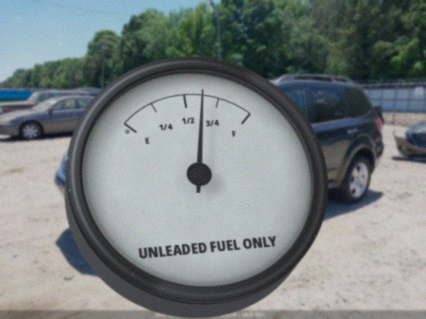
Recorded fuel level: 0.625
